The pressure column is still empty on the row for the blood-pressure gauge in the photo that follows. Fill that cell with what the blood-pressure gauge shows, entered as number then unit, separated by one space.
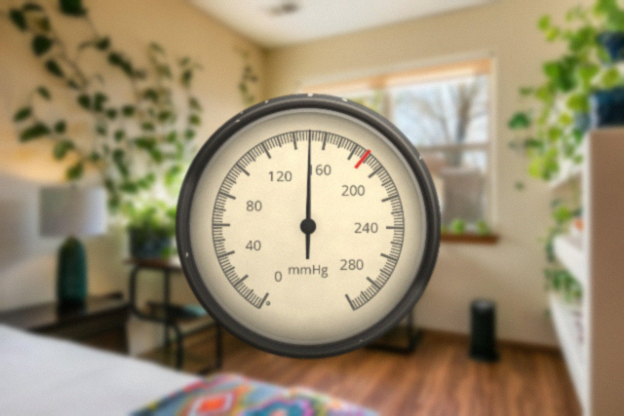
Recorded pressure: 150 mmHg
